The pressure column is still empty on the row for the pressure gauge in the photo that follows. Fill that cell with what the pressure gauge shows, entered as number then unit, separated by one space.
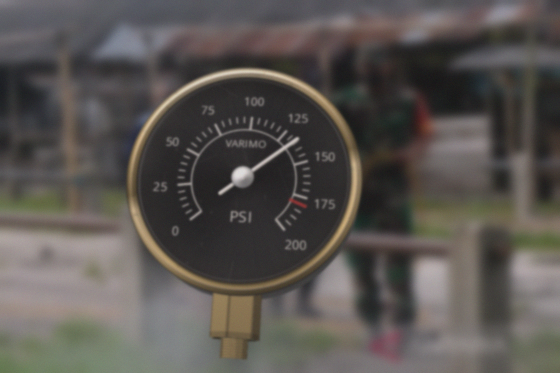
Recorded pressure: 135 psi
